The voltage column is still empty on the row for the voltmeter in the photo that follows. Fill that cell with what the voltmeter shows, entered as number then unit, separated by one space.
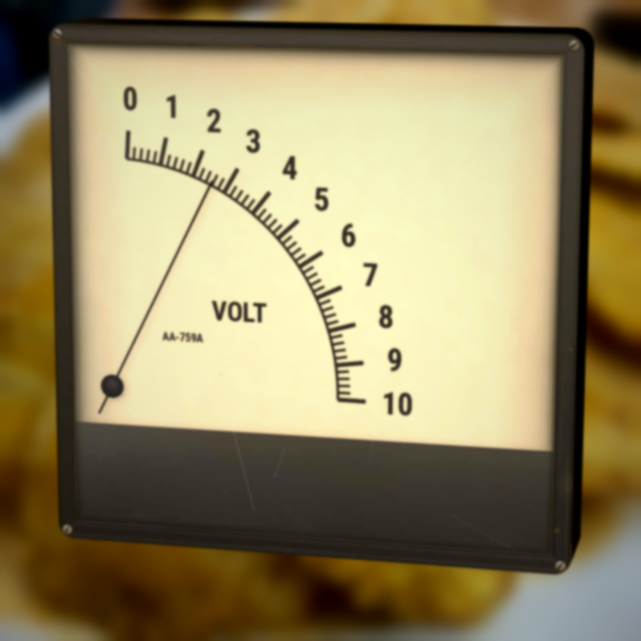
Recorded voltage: 2.6 V
